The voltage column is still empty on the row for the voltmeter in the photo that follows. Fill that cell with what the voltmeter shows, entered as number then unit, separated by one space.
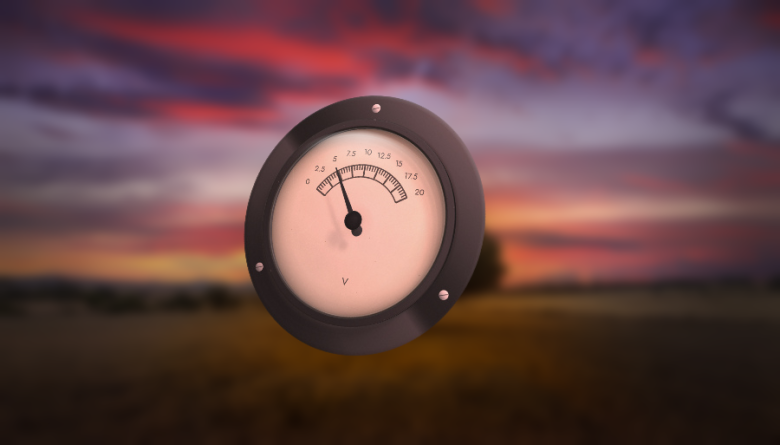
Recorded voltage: 5 V
